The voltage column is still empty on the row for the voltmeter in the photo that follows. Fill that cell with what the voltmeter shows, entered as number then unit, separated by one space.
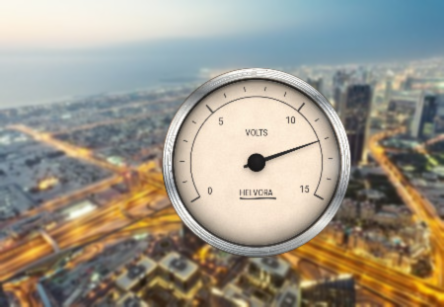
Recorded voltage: 12 V
